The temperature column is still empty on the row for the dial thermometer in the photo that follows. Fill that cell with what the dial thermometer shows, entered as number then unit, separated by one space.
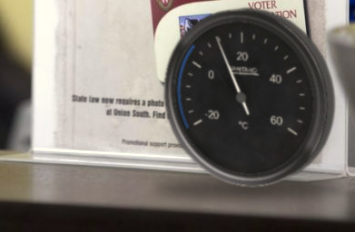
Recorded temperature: 12 °C
